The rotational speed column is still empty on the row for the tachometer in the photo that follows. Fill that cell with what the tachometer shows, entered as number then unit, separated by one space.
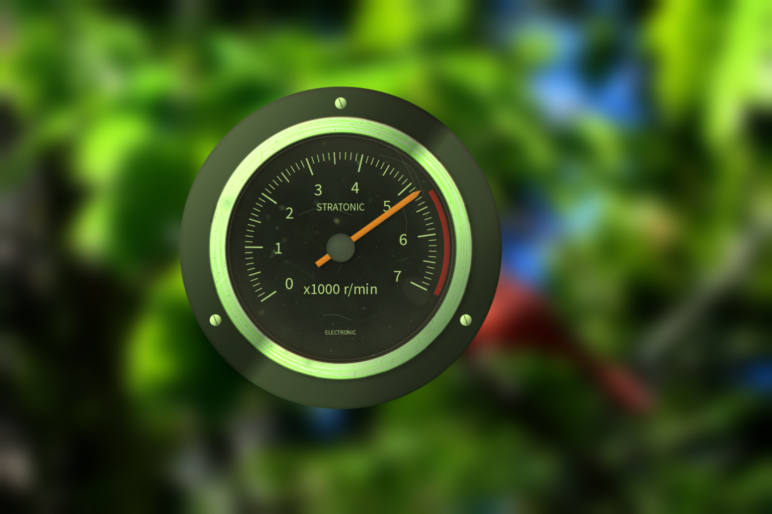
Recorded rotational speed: 5200 rpm
